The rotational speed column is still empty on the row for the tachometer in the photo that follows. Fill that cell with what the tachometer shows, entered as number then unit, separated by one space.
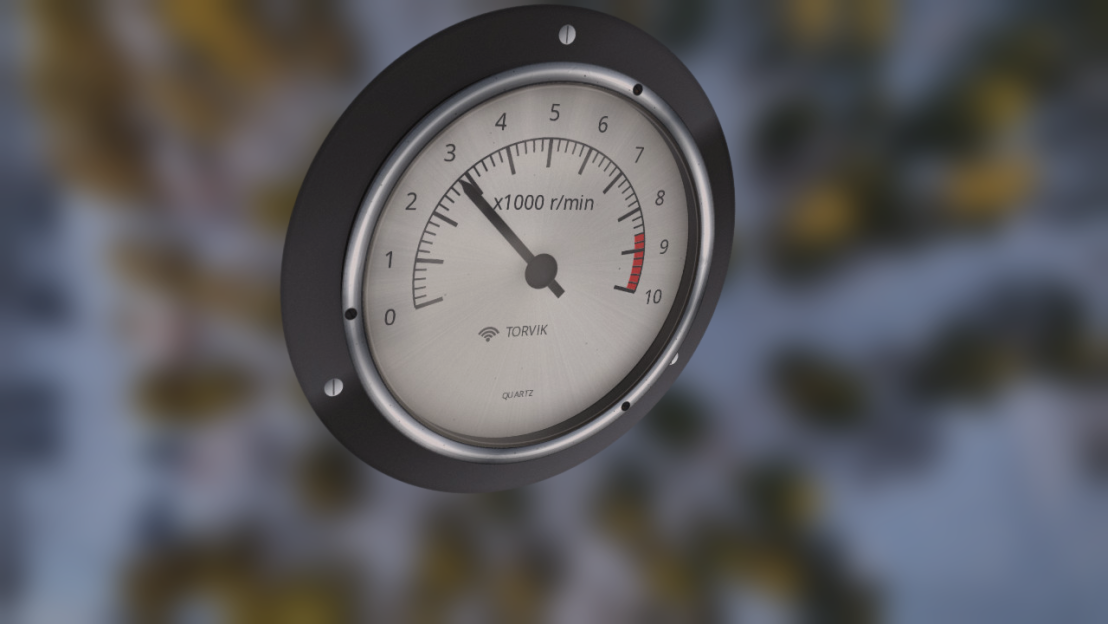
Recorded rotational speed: 2800 rpm
